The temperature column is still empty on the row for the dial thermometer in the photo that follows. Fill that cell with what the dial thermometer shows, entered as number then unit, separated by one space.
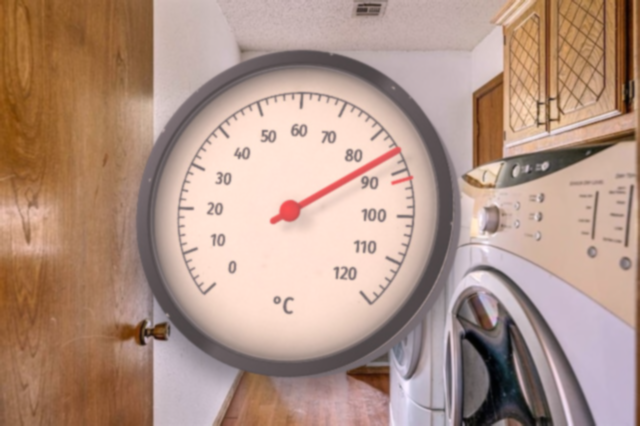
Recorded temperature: 86 °C
